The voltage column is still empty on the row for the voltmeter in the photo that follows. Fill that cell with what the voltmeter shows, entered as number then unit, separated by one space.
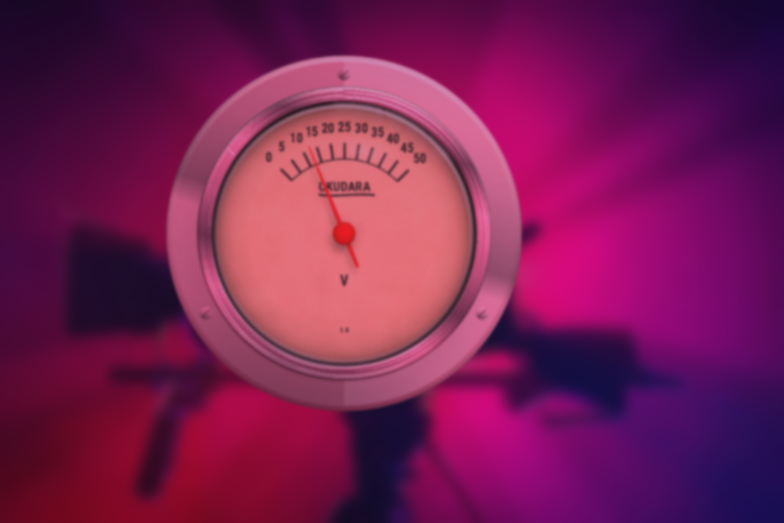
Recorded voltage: 12.5 V
